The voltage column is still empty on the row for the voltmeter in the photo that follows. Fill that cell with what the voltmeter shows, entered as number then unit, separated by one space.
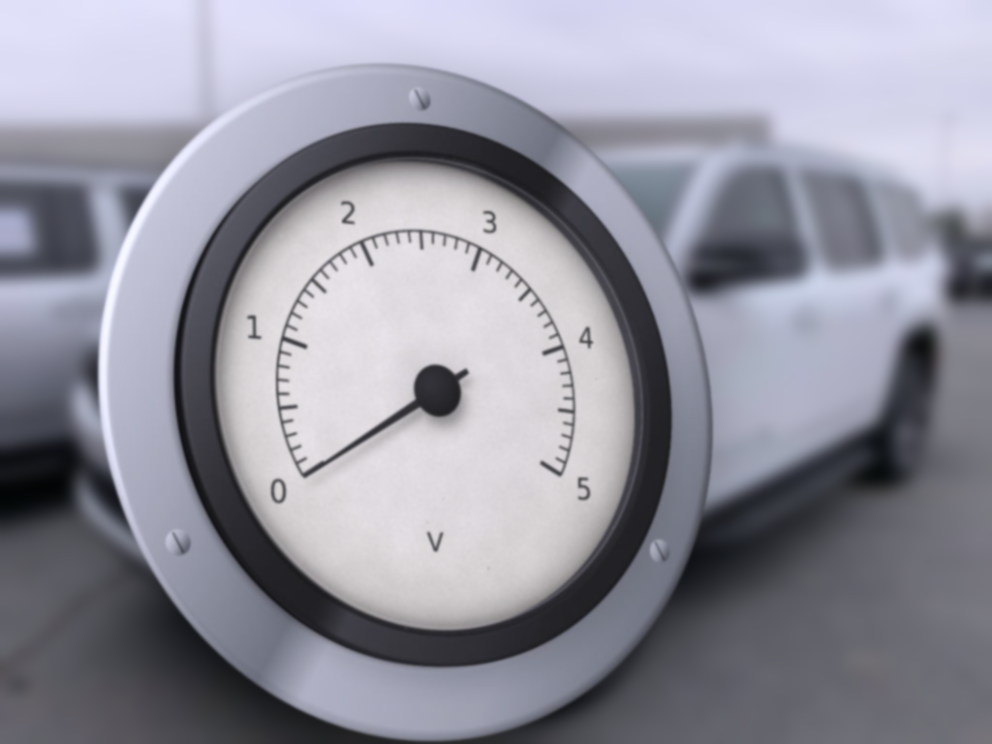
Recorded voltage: 0 V
